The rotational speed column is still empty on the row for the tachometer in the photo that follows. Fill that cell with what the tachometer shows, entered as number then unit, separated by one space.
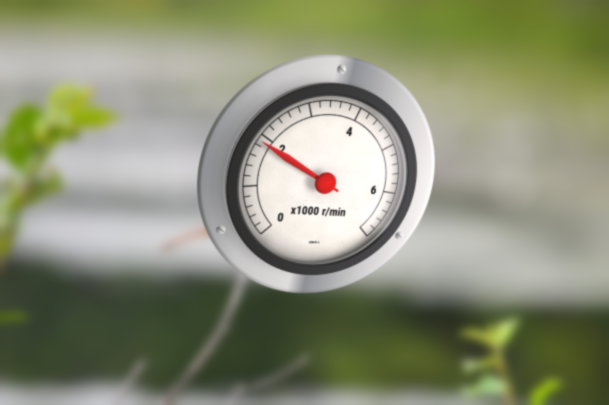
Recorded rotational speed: 1900 rpm
